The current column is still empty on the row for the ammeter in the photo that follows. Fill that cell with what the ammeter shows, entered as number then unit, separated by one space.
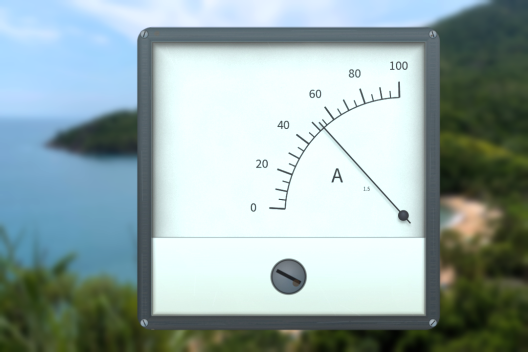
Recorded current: 52.5 A
